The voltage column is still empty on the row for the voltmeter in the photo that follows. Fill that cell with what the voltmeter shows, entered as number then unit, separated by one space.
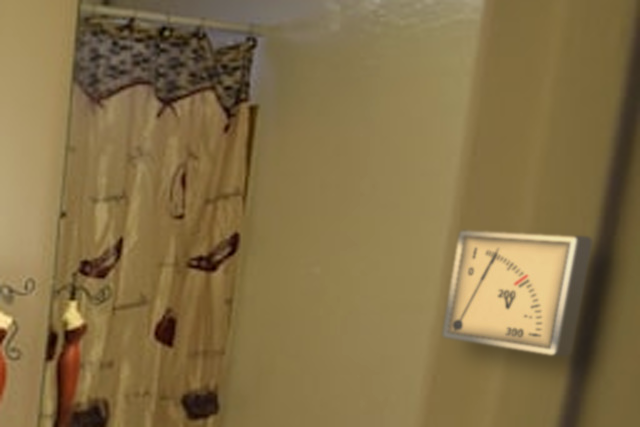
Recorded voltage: 100 V
